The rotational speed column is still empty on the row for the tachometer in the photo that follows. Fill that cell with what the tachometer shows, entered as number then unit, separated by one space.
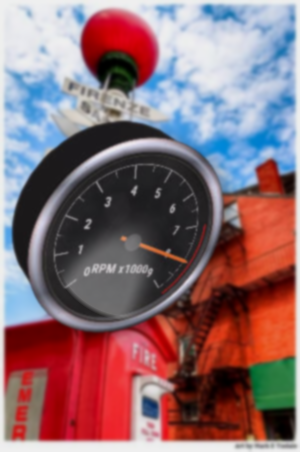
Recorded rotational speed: 8000 rpm
